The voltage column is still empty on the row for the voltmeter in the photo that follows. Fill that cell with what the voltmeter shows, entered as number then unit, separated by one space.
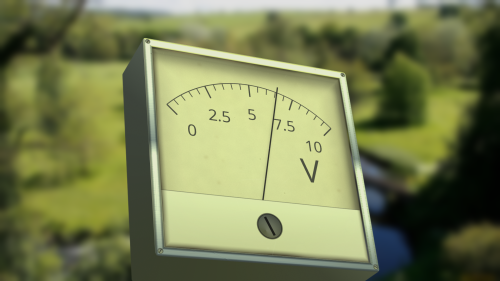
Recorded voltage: 6.5 V
